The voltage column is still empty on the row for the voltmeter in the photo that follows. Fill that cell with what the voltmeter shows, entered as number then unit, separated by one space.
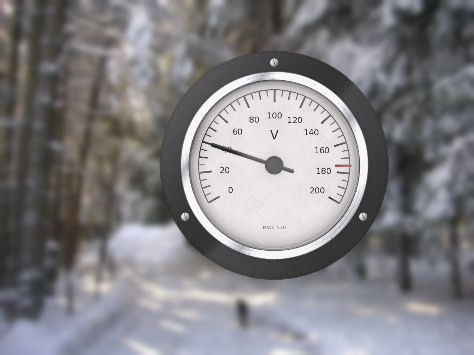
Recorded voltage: 40 V
